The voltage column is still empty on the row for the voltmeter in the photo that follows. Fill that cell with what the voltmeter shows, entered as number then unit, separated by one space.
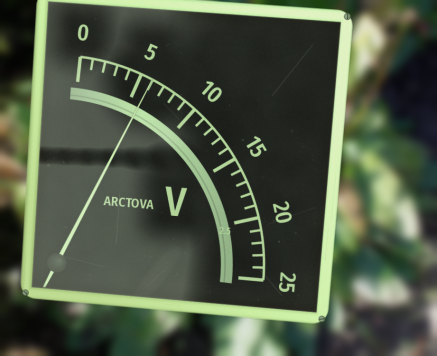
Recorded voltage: 6 V
